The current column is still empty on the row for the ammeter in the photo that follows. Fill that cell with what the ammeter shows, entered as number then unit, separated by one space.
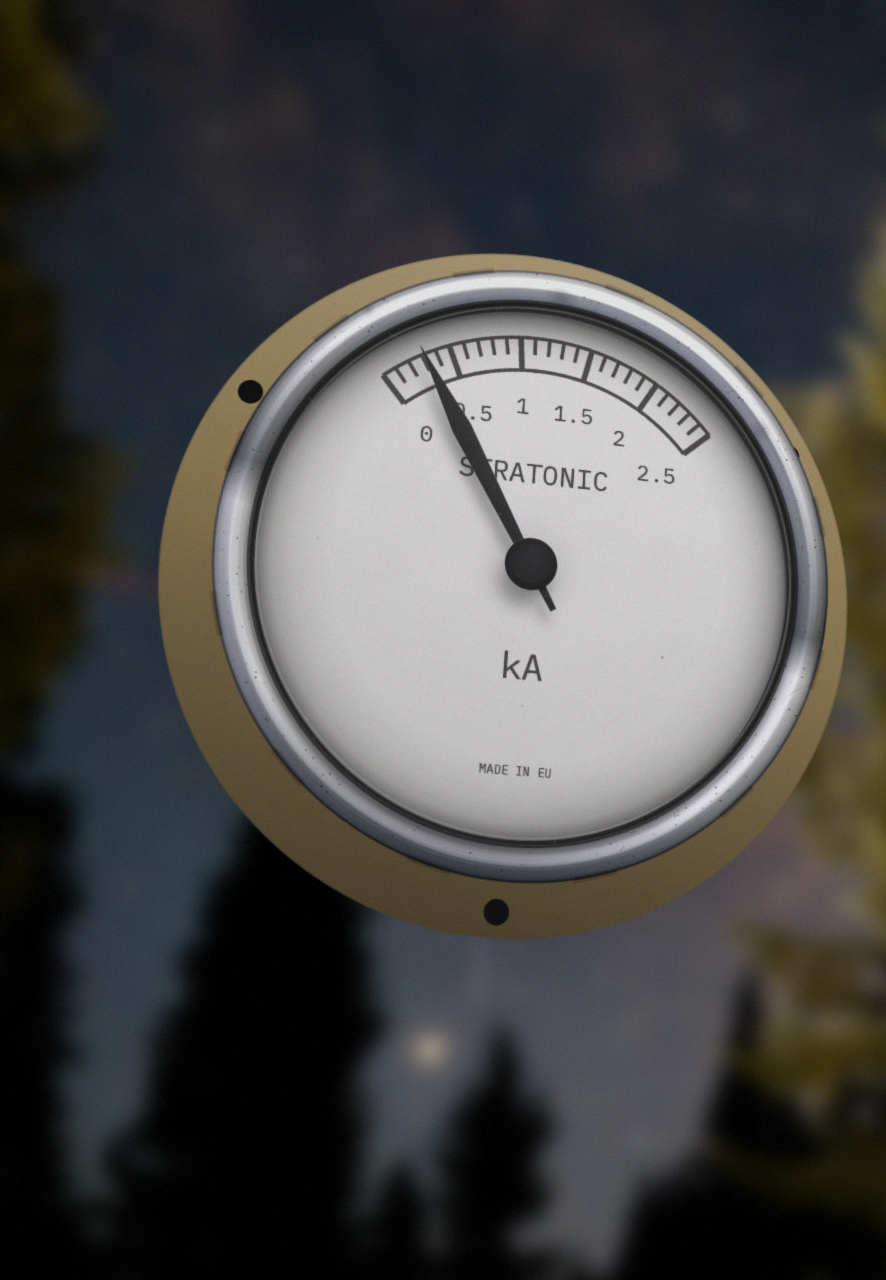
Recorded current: 0.3 kA
